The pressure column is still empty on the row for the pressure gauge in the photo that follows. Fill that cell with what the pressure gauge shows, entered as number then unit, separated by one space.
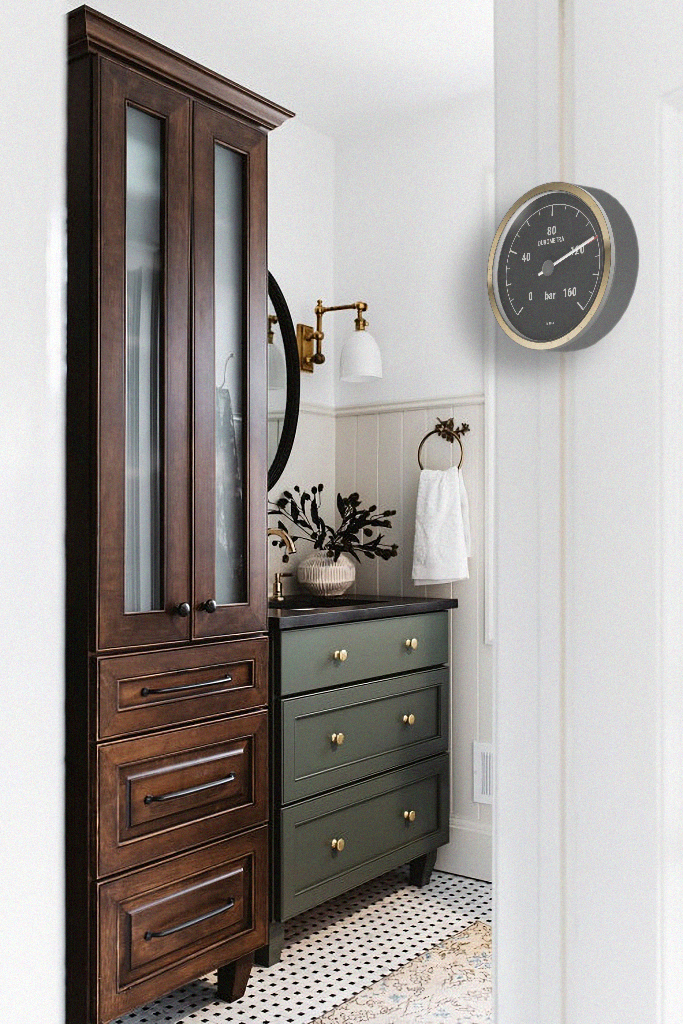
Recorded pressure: 120 bar
